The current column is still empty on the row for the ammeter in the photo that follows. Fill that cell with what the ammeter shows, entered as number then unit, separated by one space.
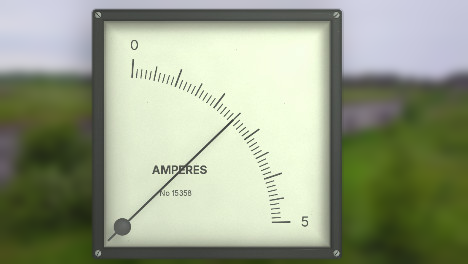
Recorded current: 2.5 A
